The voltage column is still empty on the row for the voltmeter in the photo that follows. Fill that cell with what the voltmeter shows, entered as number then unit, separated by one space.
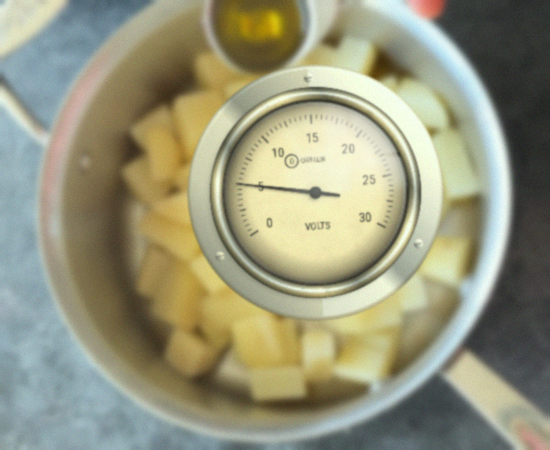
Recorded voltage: 5 V
